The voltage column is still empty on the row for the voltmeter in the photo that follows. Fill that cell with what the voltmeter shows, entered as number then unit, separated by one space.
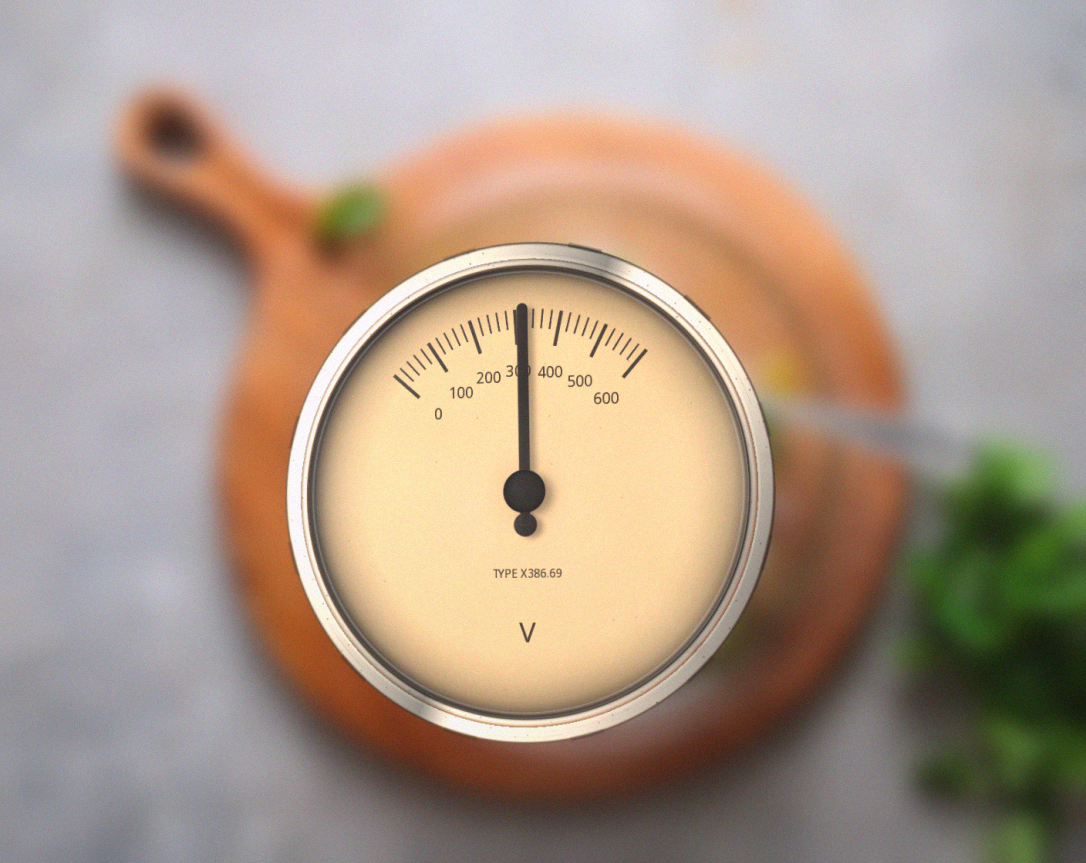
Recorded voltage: 320 V
